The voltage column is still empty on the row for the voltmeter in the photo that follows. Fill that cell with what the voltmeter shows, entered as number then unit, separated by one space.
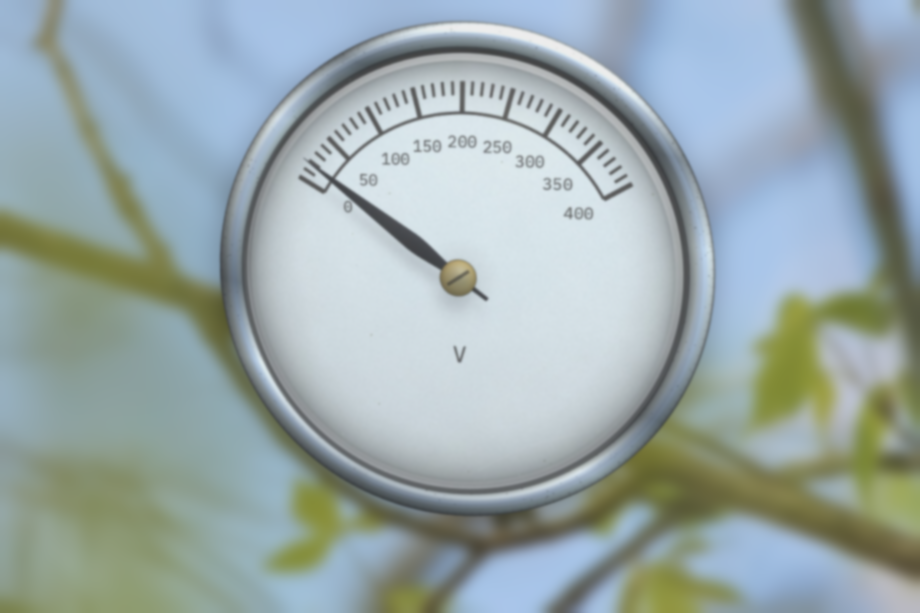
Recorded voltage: 20 V
